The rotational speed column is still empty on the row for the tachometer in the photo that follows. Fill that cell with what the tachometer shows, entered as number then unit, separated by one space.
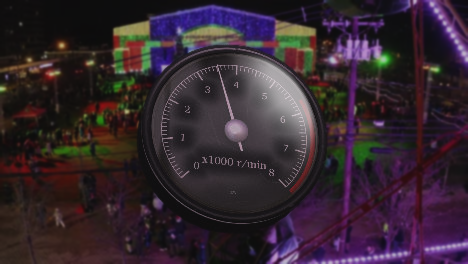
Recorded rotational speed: 3500 rpm
